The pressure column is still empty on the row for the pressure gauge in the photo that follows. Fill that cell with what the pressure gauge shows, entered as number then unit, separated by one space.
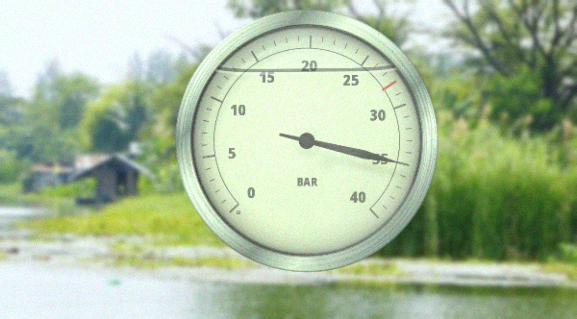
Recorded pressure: 35 bar
